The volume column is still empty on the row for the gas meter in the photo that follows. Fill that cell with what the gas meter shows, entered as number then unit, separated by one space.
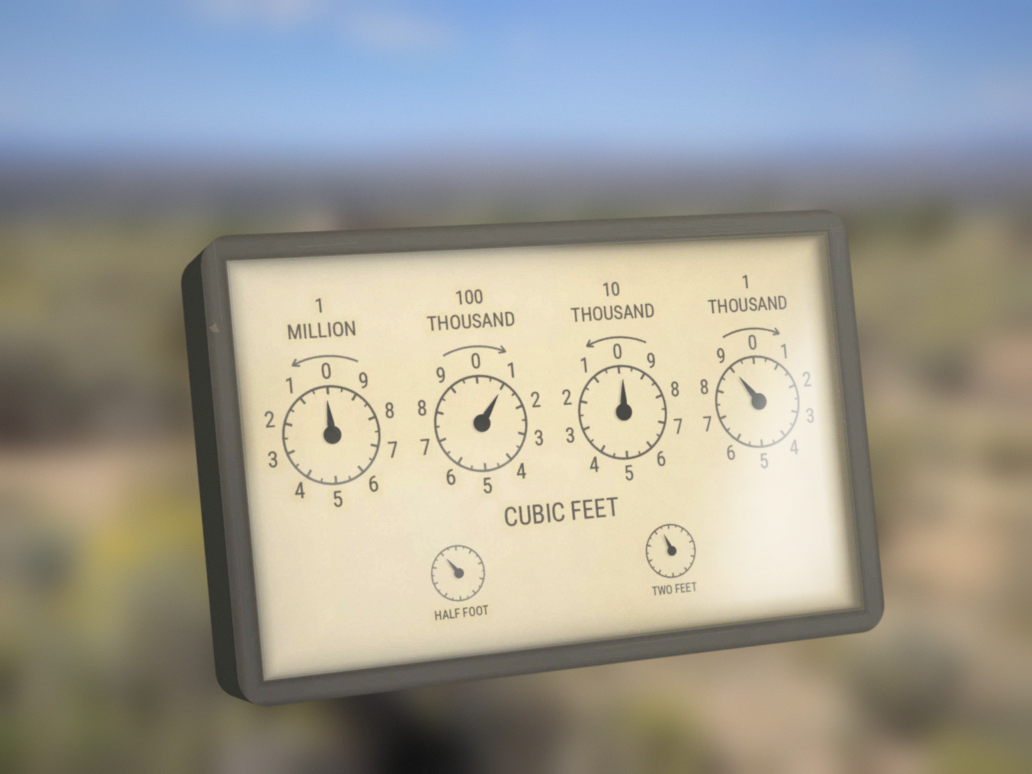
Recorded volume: 9900 ft³
